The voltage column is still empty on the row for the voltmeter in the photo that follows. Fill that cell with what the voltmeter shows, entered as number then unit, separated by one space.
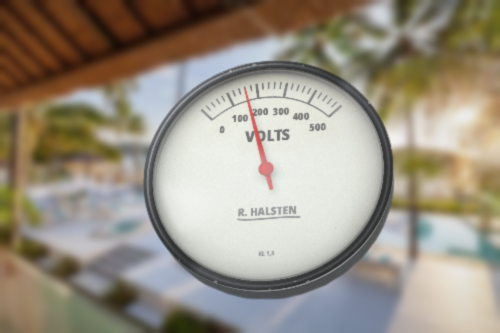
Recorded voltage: 160 V
